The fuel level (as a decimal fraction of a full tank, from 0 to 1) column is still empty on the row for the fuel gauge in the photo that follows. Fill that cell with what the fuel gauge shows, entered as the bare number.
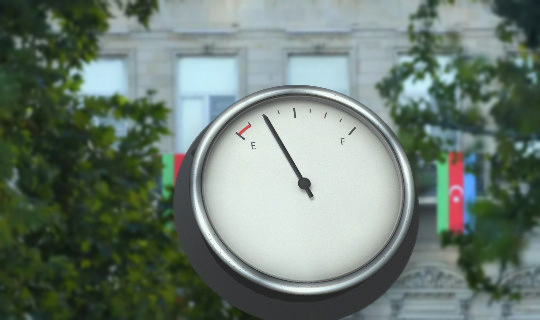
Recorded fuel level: 0.25
